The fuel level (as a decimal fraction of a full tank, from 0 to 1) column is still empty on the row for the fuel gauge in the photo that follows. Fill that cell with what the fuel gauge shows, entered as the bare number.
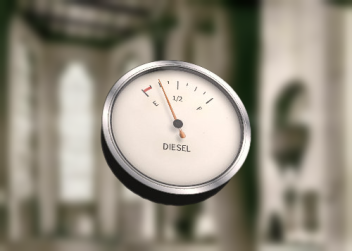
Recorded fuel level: 0.25
